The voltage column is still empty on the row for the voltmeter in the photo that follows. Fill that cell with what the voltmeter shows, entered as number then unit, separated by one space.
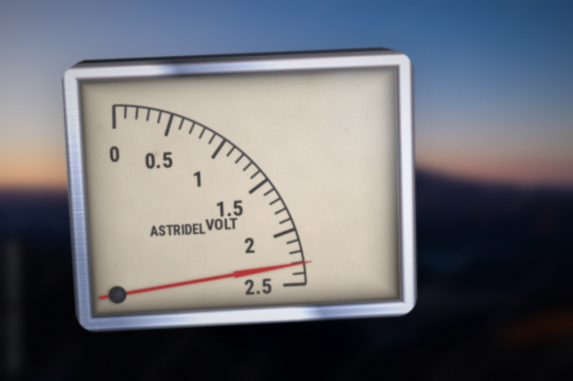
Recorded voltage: 2.3 V
